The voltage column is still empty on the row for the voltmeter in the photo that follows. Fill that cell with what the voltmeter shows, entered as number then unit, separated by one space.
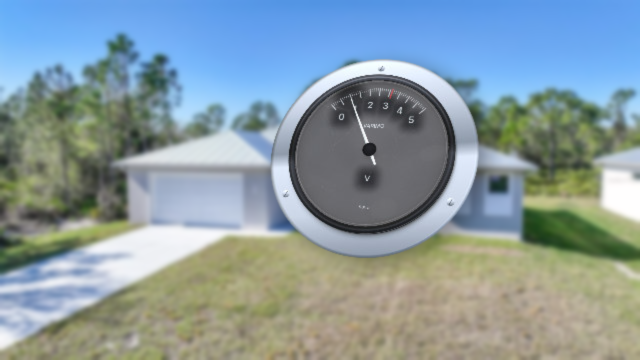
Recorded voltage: 1 V
